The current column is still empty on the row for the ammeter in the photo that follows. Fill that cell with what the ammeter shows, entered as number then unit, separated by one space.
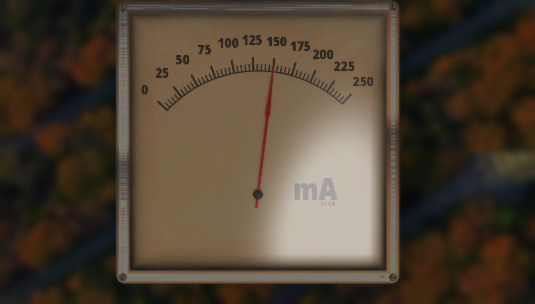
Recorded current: 150 mA
